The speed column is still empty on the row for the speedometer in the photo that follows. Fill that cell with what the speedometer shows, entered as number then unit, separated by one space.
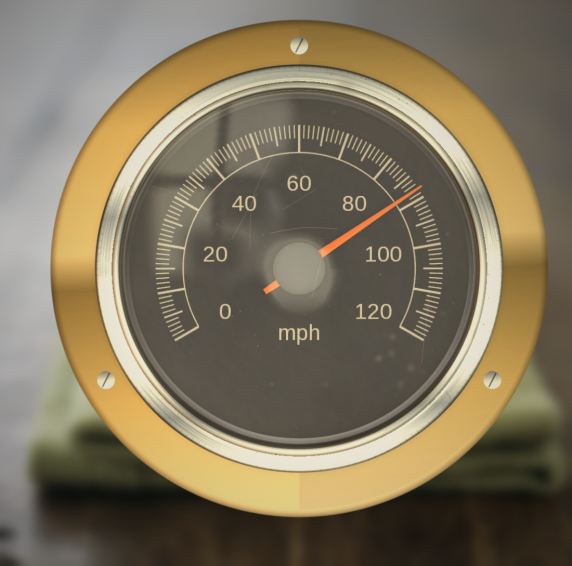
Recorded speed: 88 mph
